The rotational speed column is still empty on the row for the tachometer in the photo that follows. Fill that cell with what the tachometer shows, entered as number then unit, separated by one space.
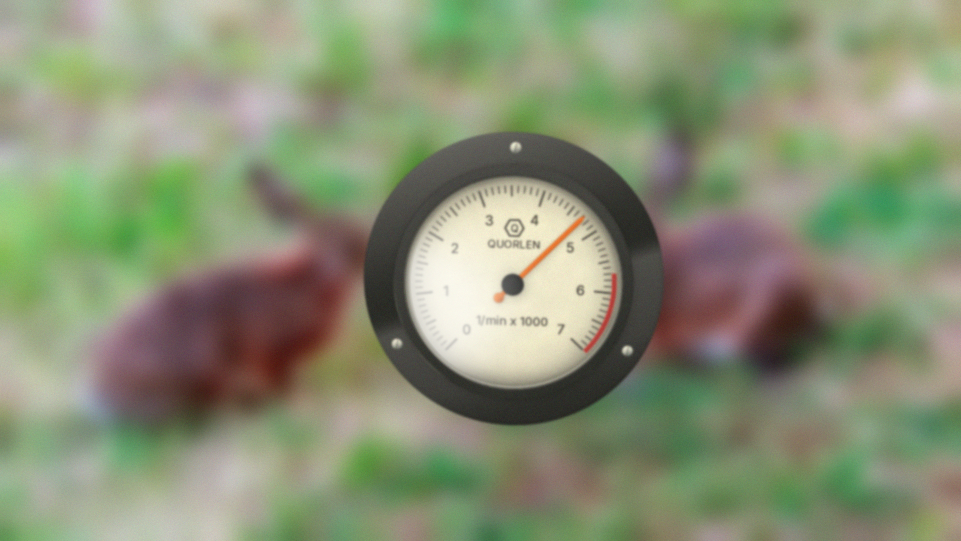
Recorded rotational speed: 4700 rpm
